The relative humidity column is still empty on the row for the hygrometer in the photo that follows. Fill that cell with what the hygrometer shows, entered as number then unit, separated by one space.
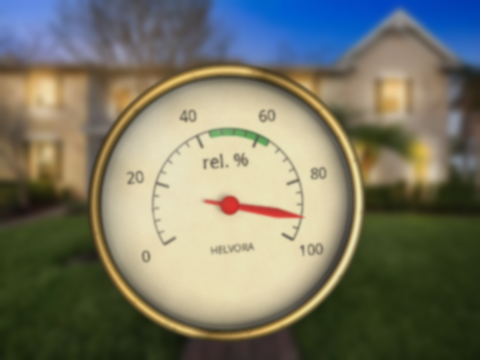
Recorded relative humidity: 92 %
